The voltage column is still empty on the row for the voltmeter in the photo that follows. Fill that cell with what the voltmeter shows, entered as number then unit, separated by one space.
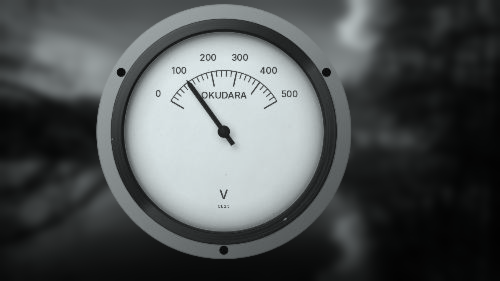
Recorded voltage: 100 V
